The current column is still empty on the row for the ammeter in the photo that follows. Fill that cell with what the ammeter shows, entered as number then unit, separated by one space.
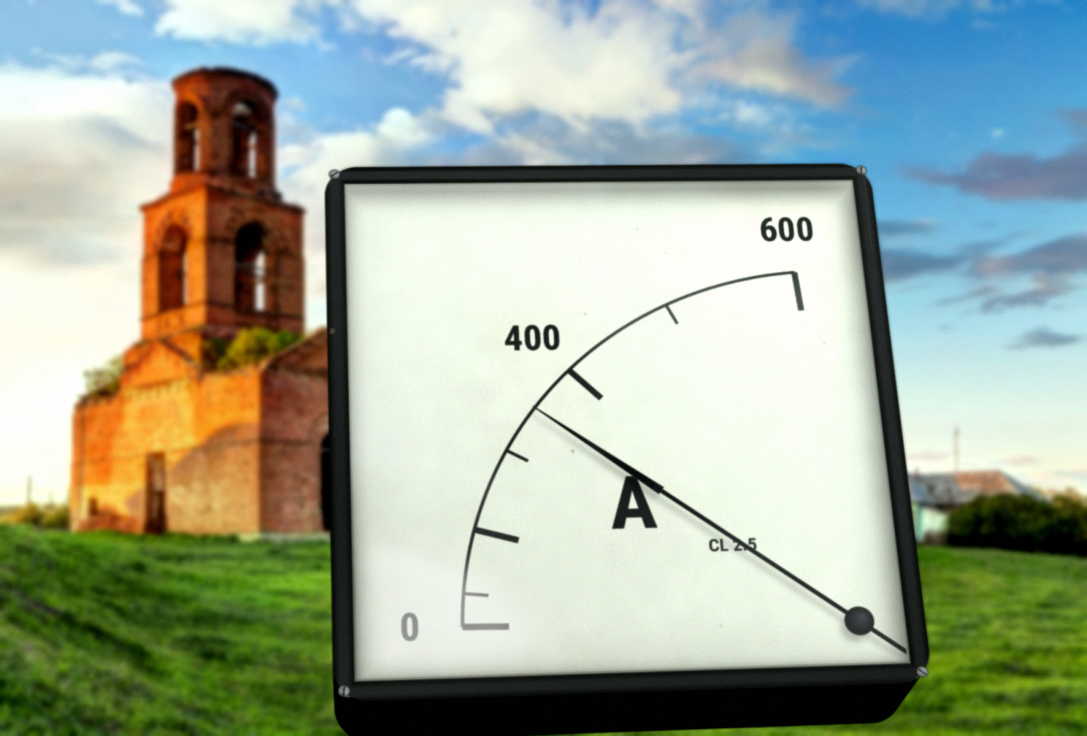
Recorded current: 350 A
